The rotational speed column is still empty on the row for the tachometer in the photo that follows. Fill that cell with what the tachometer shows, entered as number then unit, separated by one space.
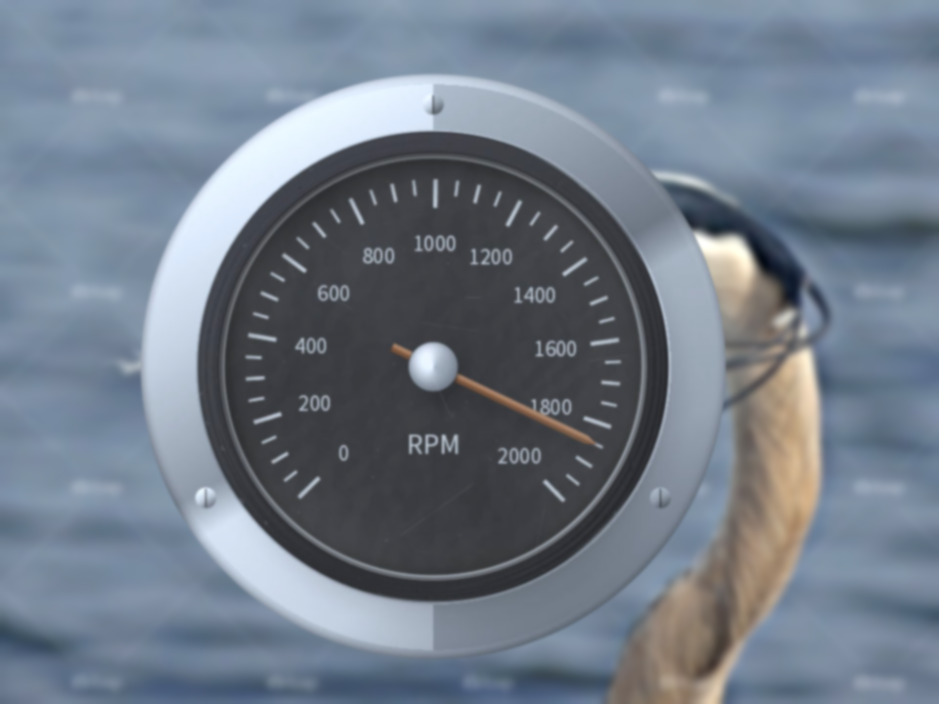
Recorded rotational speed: 1850 rpm
